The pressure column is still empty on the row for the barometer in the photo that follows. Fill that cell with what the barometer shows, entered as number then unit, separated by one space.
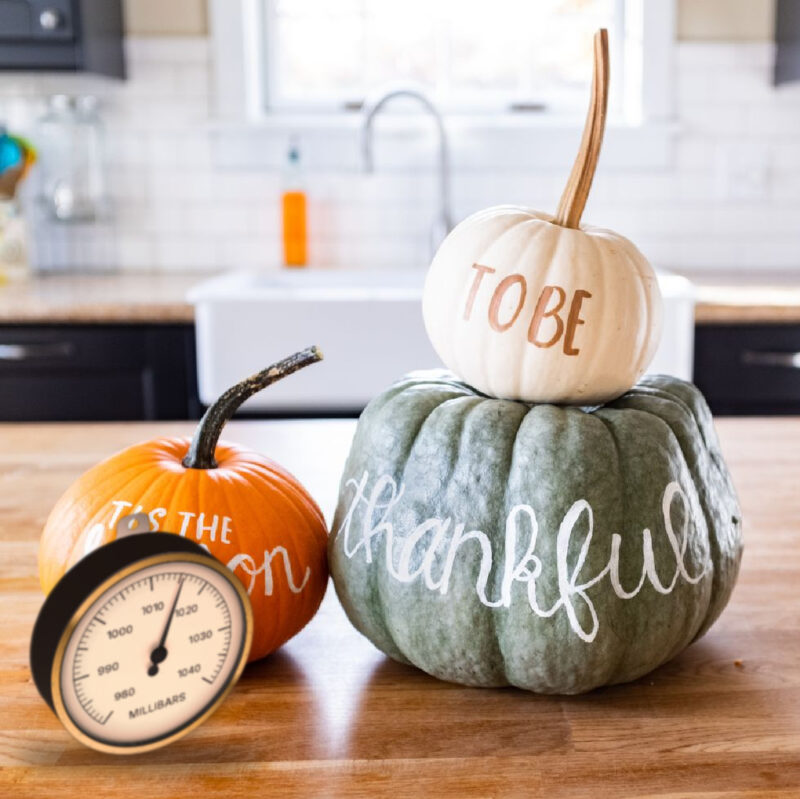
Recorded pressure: 1015 mbar
